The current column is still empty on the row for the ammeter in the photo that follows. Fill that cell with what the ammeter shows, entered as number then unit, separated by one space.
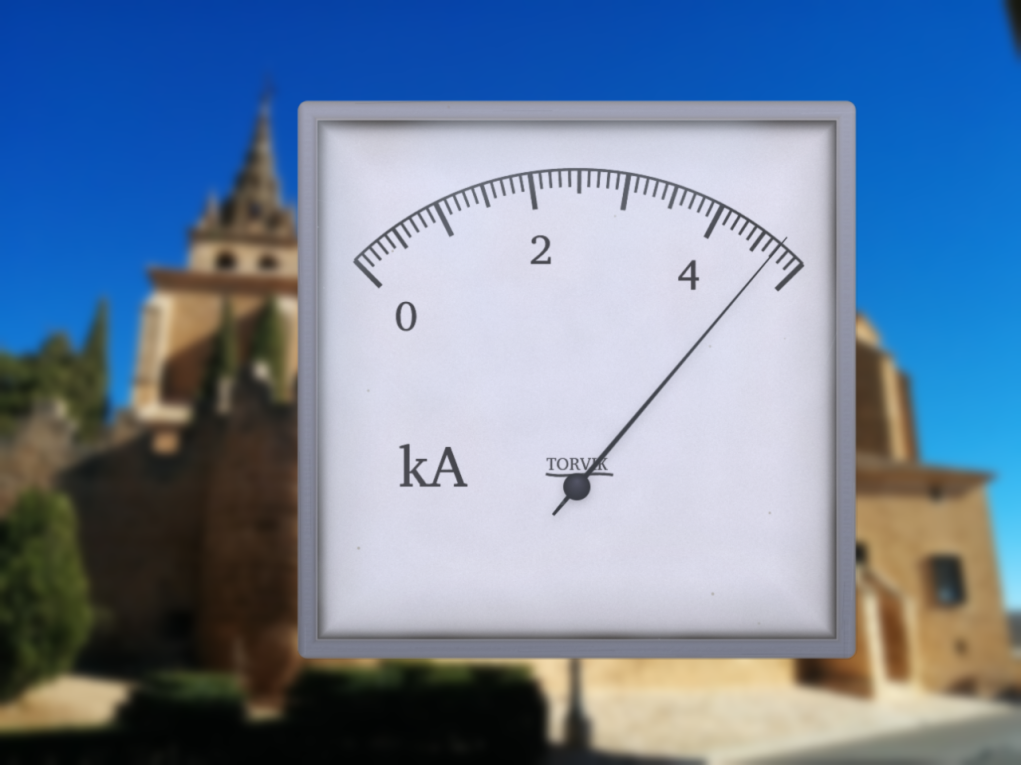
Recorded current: 4.7 kA
